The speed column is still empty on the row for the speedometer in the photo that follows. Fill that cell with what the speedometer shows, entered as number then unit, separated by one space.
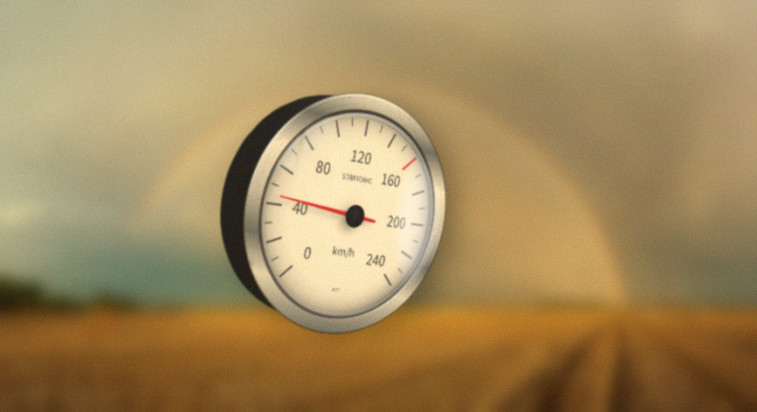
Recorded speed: 45 km/h
